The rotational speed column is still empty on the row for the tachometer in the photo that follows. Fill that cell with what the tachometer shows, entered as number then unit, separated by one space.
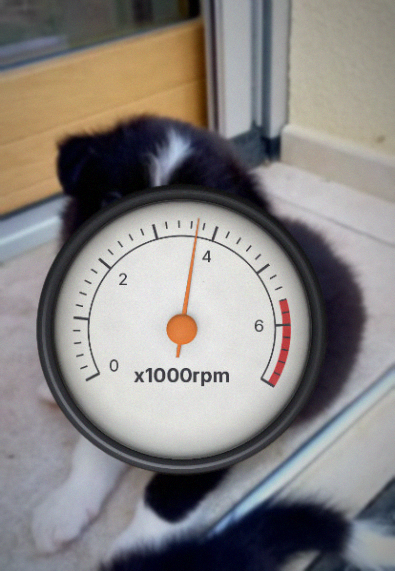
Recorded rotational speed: 3700 rpm
